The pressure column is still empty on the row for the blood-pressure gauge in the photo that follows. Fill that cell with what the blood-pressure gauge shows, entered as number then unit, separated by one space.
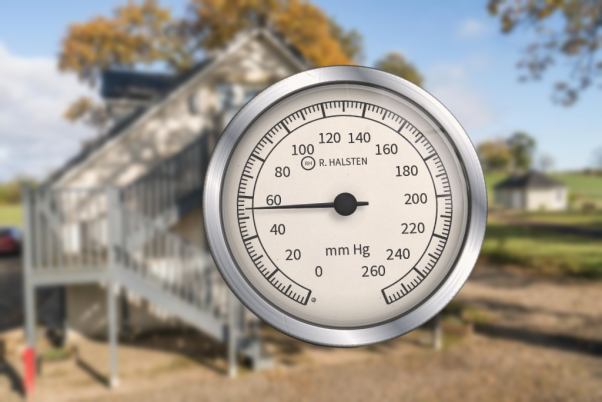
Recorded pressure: 54 mmHg
